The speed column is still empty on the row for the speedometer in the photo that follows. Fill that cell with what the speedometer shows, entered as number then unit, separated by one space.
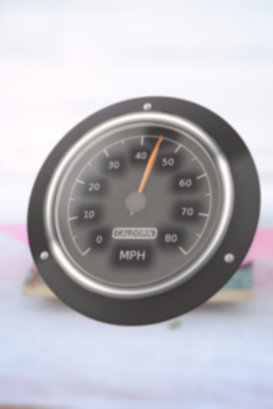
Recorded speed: 45 mph
